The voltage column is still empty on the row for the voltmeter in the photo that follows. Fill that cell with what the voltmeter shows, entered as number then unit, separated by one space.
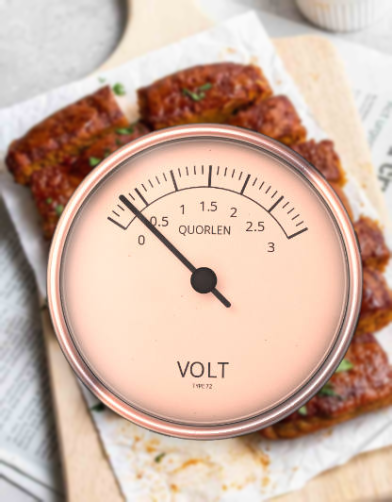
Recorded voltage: 0.3 V
